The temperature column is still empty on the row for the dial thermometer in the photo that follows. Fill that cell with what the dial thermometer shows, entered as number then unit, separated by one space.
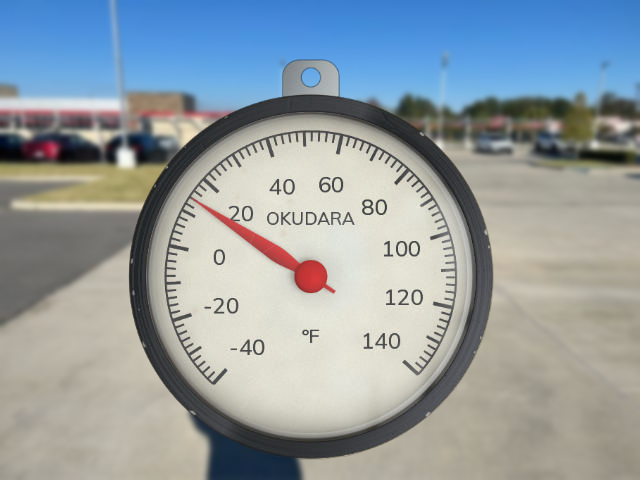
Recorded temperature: 14 °F
